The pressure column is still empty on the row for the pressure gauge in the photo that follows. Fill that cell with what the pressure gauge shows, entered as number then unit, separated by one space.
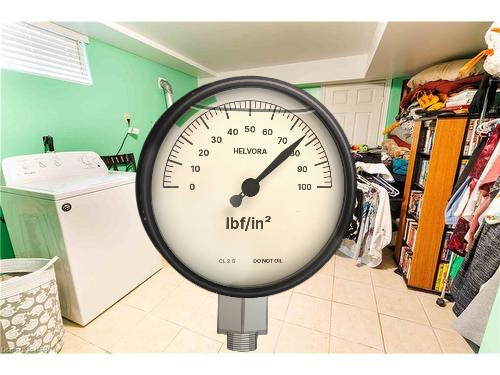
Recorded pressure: 76 psi
